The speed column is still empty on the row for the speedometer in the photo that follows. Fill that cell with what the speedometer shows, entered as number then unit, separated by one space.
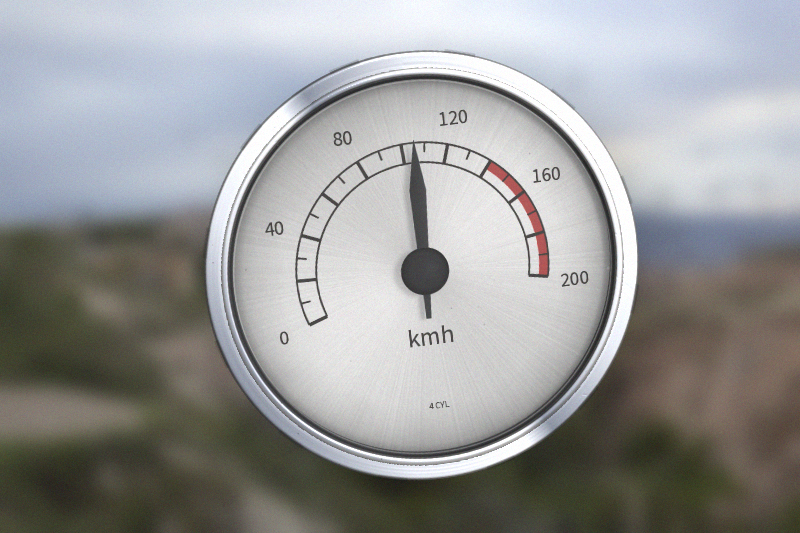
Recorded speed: 105 km/h
